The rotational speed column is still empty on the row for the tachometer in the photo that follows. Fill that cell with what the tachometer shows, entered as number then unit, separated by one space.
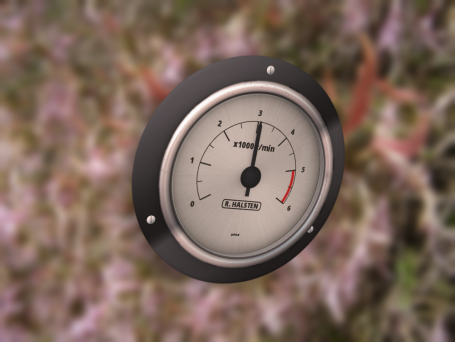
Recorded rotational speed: 3000 rpm
